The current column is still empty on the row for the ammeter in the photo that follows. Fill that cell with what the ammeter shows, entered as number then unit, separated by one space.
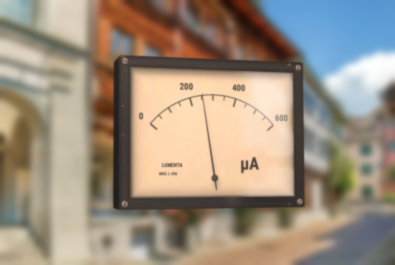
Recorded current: 250 µA
